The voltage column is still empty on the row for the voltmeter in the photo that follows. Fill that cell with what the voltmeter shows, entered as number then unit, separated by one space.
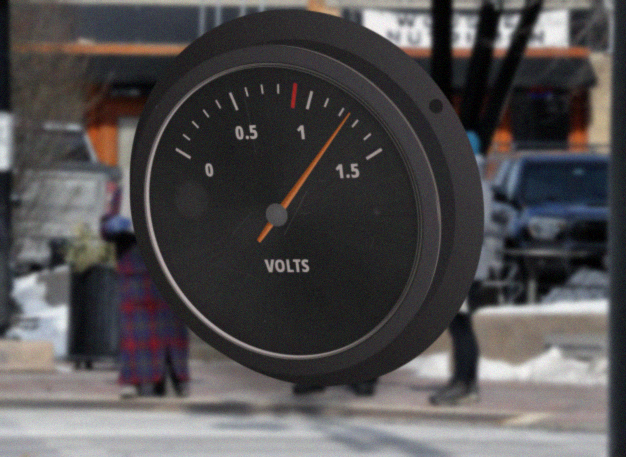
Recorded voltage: 1.25 V
